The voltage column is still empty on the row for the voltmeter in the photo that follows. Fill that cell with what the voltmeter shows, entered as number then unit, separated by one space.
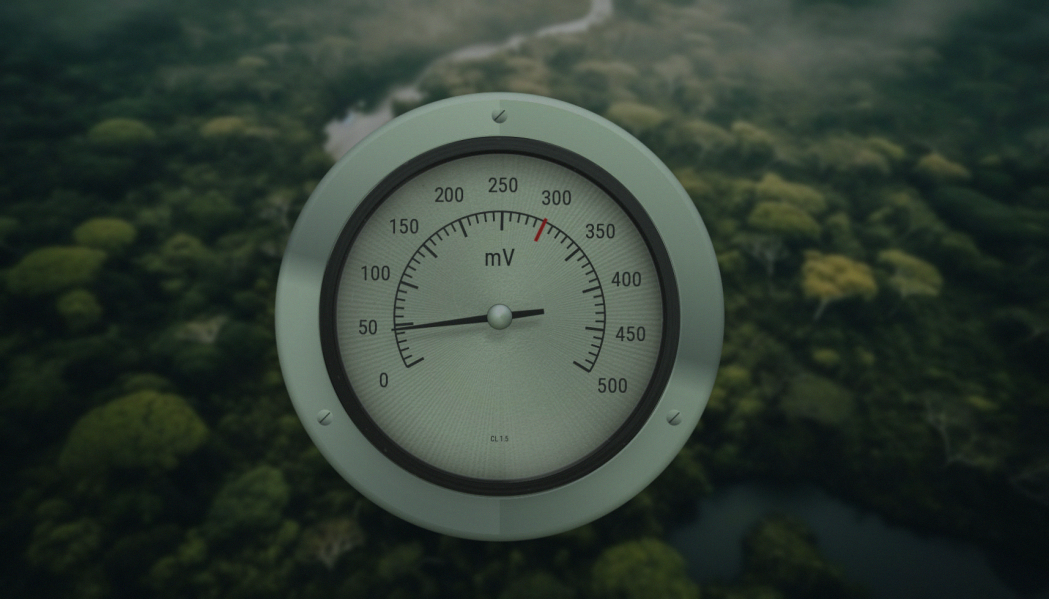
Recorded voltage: 45 mV
